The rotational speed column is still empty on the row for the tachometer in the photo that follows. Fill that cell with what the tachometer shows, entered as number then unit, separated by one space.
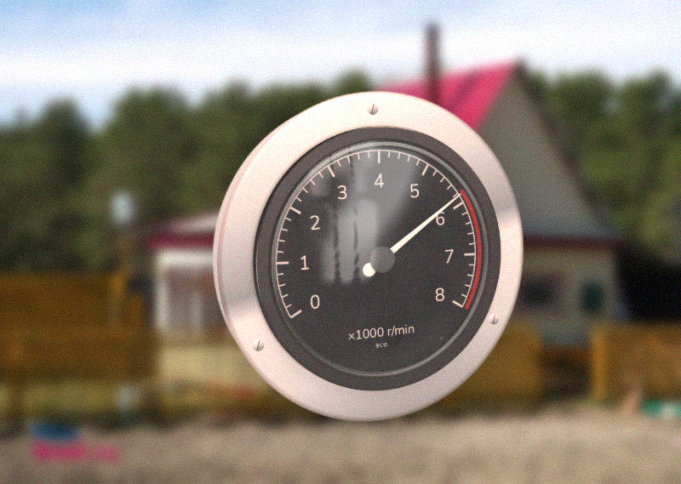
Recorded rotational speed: 5800 rpm
